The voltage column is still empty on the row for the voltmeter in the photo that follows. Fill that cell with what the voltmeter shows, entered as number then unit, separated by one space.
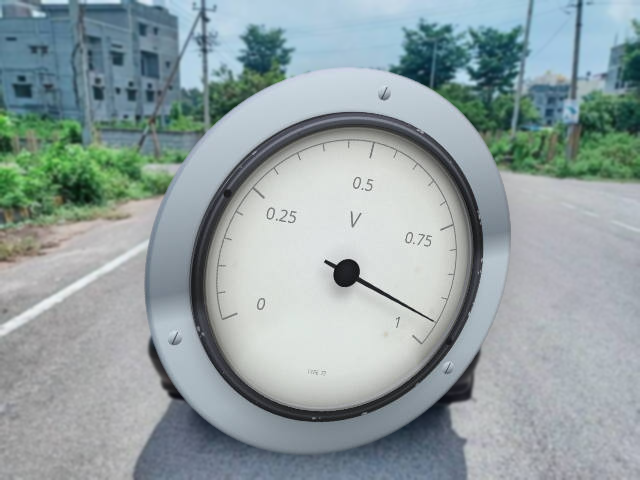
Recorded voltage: 0.95 V
